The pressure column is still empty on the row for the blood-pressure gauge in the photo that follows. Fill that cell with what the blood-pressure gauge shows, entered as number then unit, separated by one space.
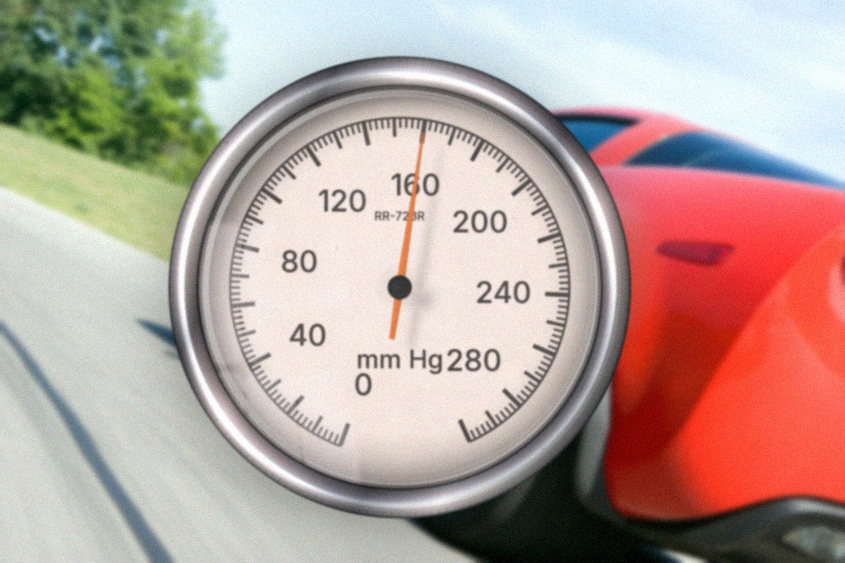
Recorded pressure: 160 mmHg
